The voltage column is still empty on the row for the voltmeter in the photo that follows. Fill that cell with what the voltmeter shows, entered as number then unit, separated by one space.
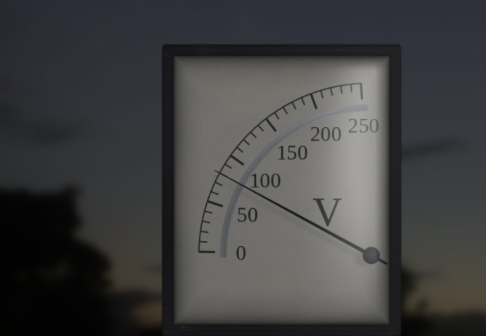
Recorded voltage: 80 V
